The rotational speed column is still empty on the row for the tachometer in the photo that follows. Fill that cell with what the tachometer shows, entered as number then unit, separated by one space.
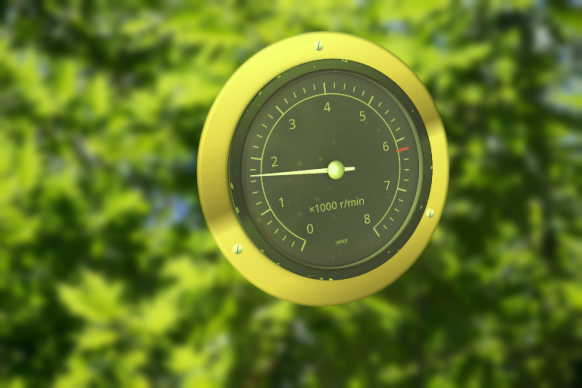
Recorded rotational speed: 1700 rpm
